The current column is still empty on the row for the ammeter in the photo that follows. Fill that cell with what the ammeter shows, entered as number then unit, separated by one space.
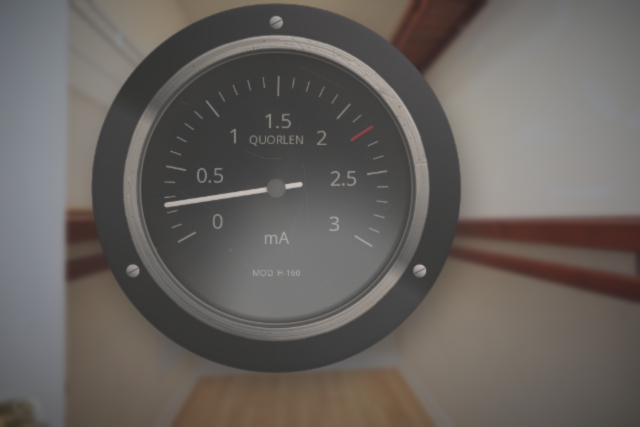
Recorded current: 0.25 mA
